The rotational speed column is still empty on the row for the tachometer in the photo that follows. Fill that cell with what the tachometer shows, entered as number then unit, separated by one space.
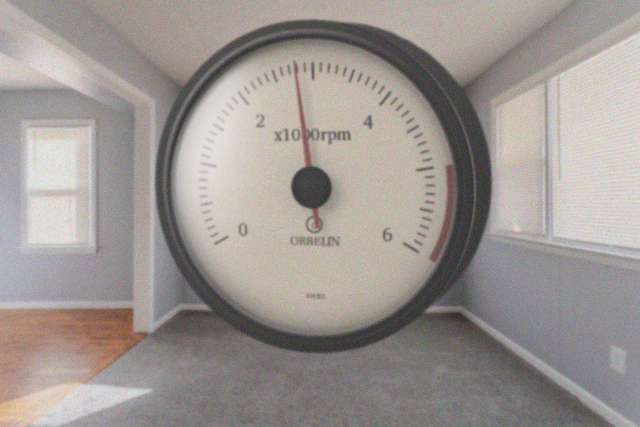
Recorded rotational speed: 2800 rpm
